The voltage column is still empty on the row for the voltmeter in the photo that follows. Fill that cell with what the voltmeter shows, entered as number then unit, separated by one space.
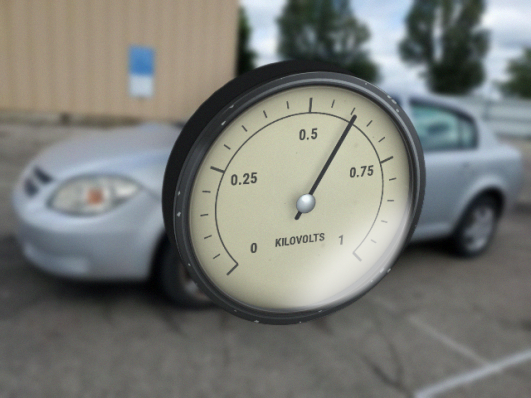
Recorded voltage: 0.6 kV
